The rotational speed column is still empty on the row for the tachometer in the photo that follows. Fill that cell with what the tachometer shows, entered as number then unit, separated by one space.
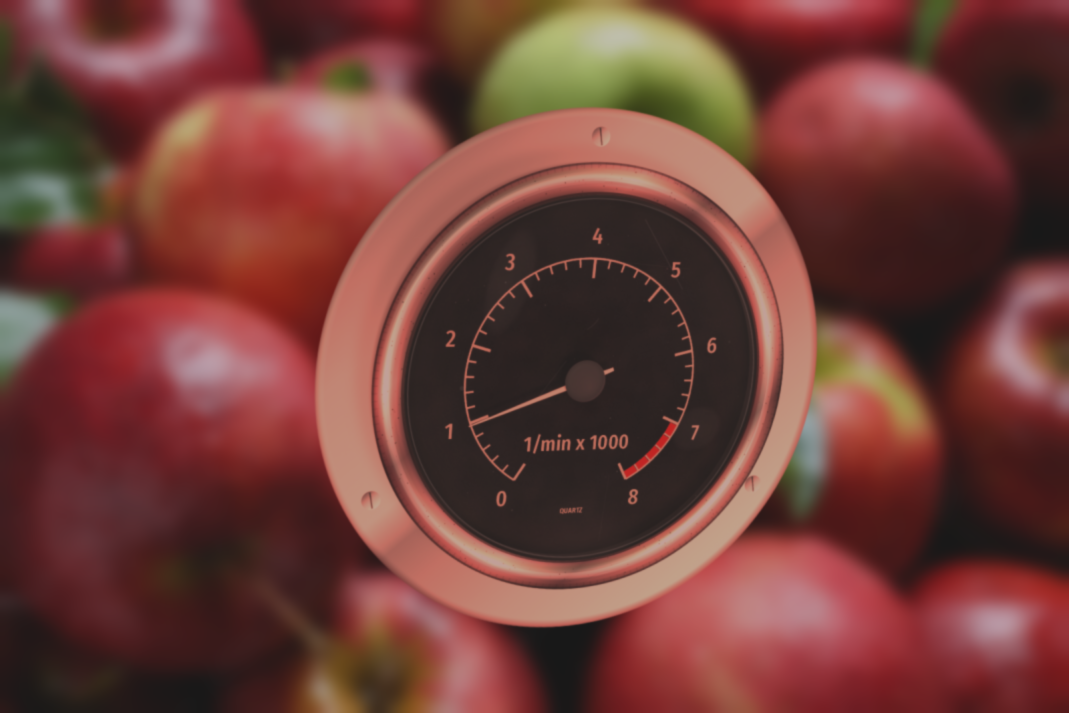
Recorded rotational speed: 1000 rpm
